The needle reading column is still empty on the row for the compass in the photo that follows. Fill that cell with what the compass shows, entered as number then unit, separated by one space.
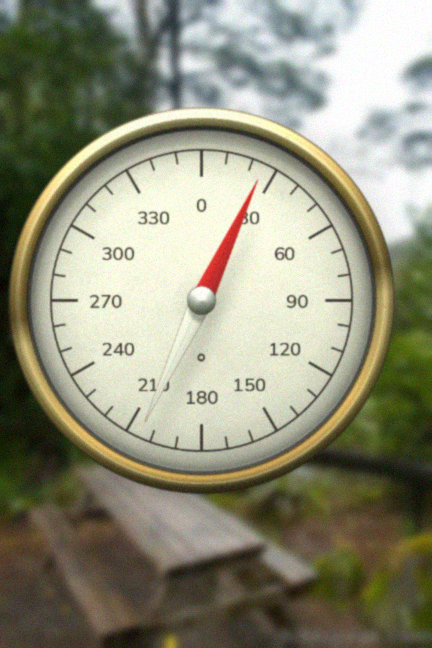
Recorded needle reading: 25 °
